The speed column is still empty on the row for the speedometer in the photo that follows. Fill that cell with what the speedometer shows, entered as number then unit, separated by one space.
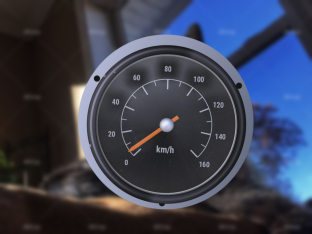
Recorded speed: 5 km/h
